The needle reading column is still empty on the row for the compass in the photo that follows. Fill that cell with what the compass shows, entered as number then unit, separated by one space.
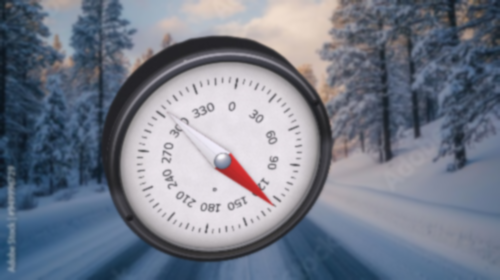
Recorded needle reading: 125 °
